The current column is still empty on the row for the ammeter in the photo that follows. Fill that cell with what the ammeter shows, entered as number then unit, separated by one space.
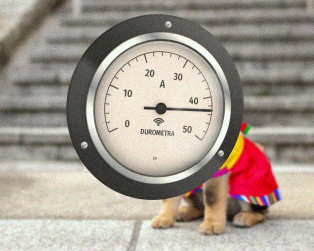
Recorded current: 43 A
